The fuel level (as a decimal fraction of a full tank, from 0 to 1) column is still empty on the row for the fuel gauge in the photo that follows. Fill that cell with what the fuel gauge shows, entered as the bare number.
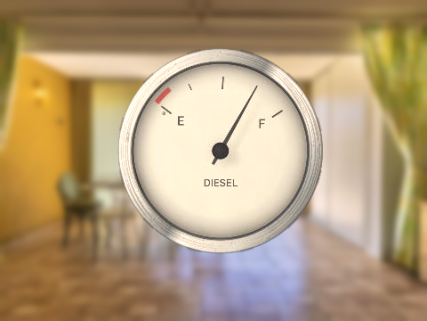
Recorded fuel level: 0.75
